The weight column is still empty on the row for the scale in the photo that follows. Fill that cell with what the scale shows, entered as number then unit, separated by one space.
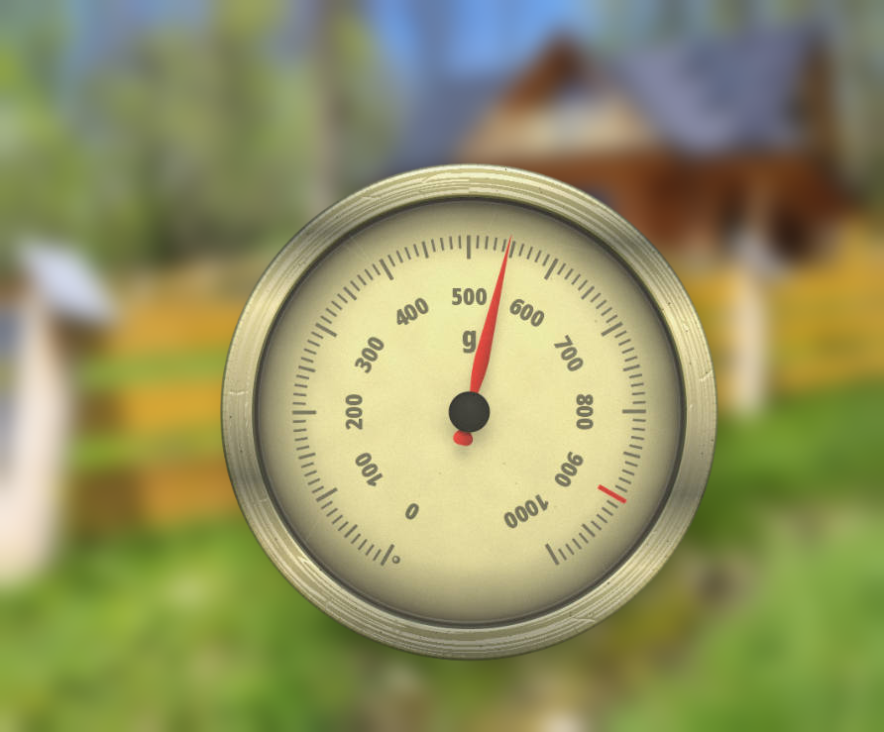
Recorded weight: 545 g
